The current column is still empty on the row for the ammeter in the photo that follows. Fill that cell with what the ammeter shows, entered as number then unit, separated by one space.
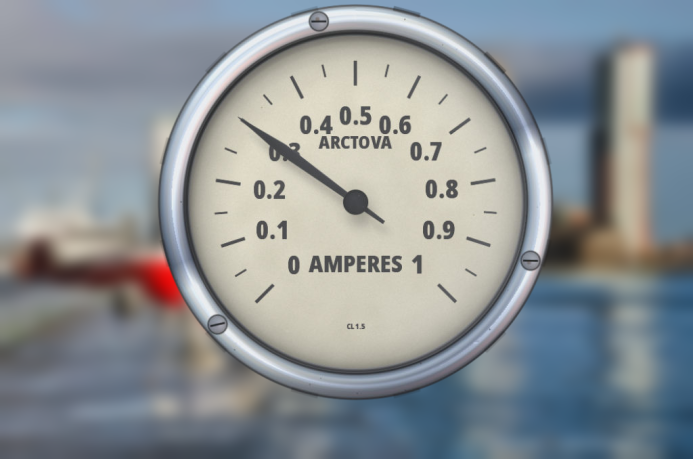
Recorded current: 0.3 A
